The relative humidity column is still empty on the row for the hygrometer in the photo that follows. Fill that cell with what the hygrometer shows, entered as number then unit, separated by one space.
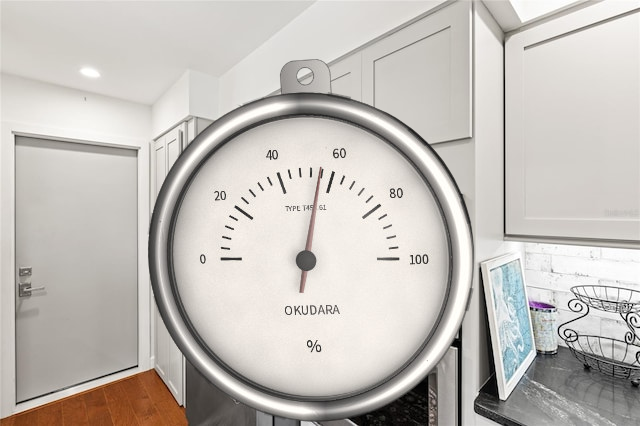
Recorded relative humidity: 56 %
